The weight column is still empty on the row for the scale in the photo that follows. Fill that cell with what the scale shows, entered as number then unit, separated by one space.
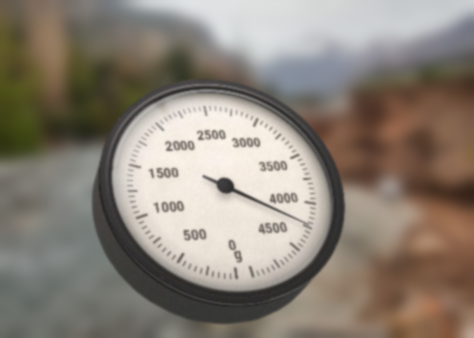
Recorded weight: 4250 g
